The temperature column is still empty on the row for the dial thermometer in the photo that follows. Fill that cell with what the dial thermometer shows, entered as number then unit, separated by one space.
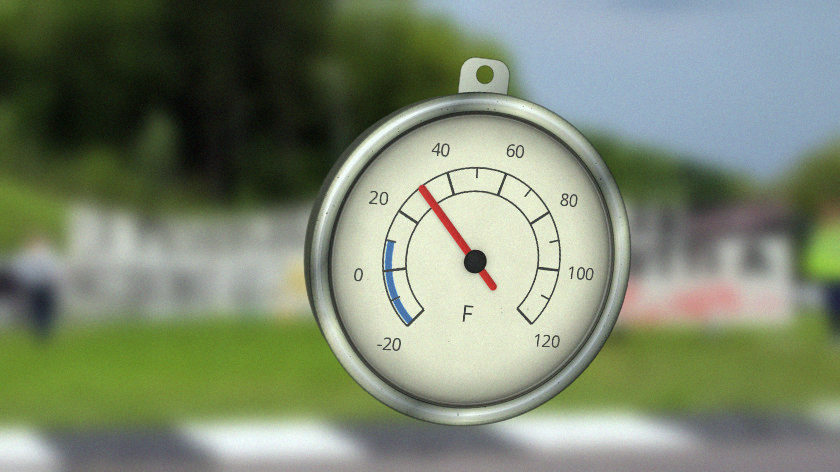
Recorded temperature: 30 °F
